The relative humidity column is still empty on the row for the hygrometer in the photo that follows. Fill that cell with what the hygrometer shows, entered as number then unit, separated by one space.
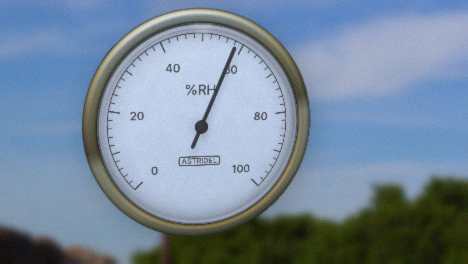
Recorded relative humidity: 58 %
